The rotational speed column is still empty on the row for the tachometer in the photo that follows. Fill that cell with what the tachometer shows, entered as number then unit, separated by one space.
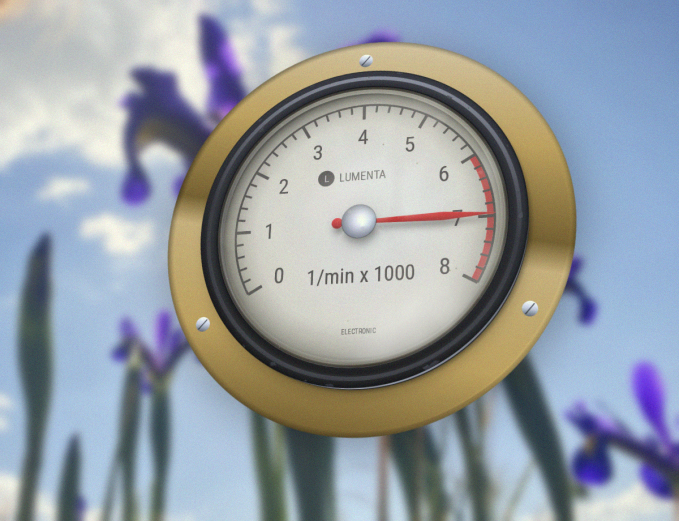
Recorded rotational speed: 7000 rpm
